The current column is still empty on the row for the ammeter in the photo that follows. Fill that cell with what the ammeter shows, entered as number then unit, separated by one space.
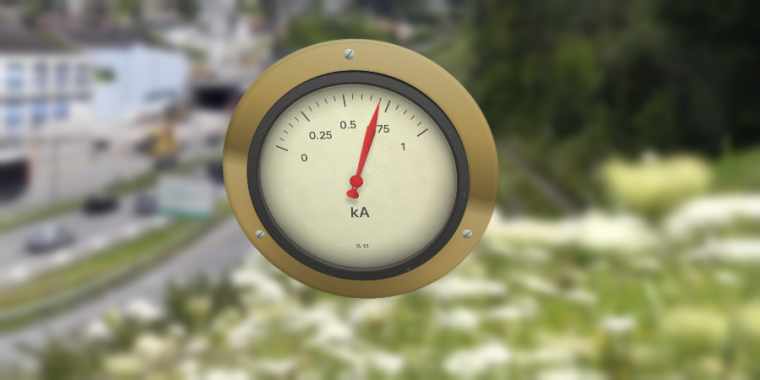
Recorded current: 0.7 kA
